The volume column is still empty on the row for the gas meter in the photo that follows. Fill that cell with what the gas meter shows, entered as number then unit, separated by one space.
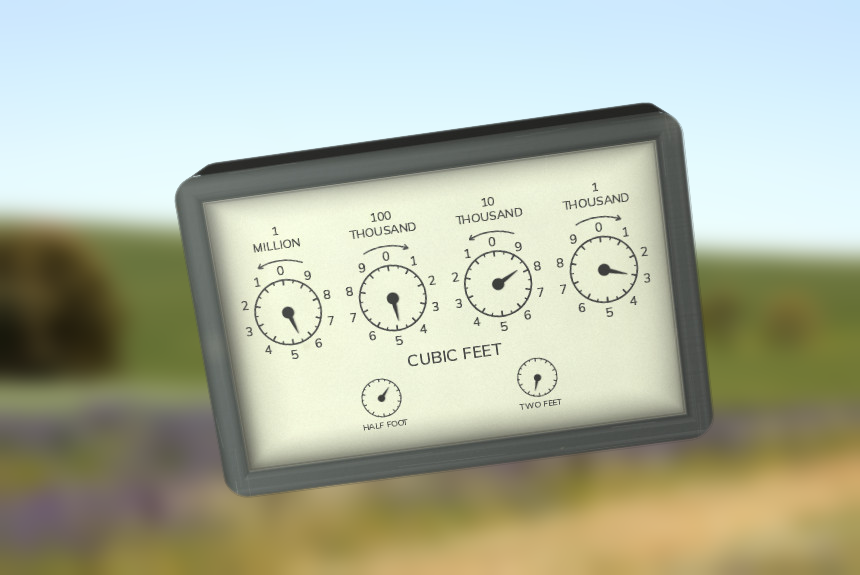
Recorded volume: 548300 ft³
